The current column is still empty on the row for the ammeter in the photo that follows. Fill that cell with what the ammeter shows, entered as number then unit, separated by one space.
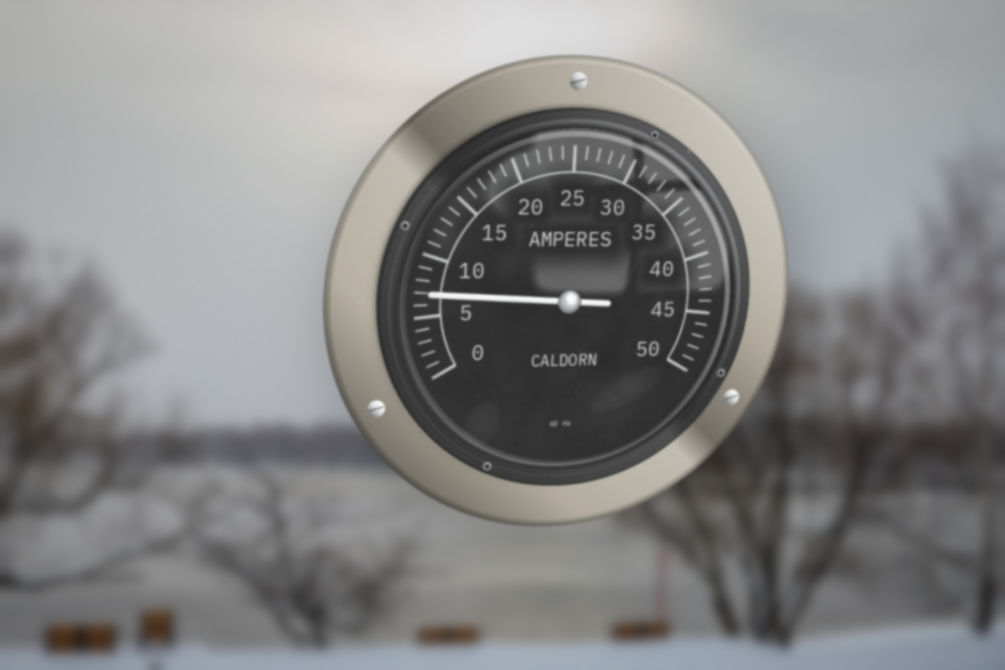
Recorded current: 7 A
